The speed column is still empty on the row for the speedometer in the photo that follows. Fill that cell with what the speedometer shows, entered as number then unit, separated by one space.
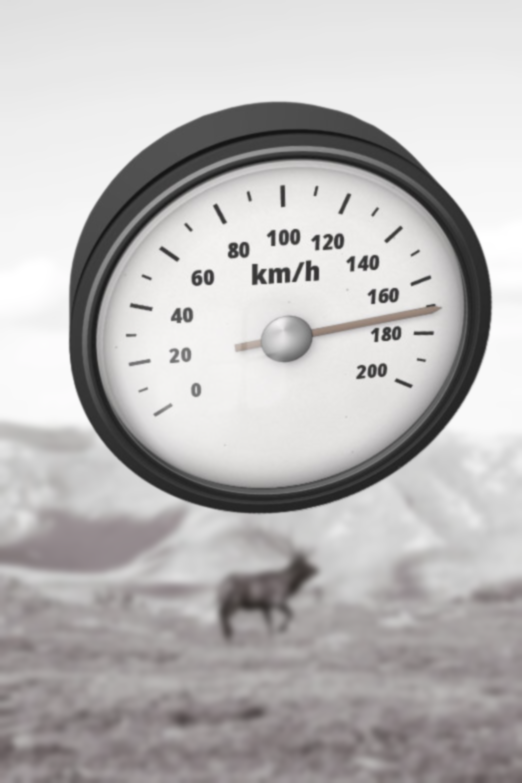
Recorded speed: 170 km/h
